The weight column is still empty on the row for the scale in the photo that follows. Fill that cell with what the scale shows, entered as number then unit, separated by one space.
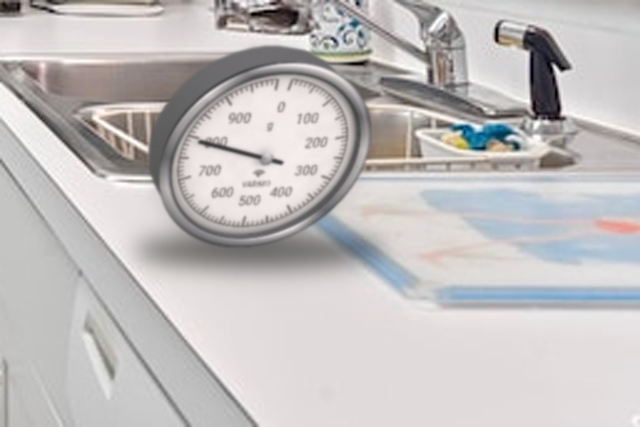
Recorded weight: 800 g
